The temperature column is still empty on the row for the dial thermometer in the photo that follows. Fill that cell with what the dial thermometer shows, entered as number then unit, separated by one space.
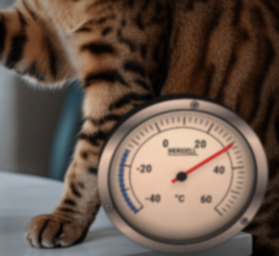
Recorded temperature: 30 °C
